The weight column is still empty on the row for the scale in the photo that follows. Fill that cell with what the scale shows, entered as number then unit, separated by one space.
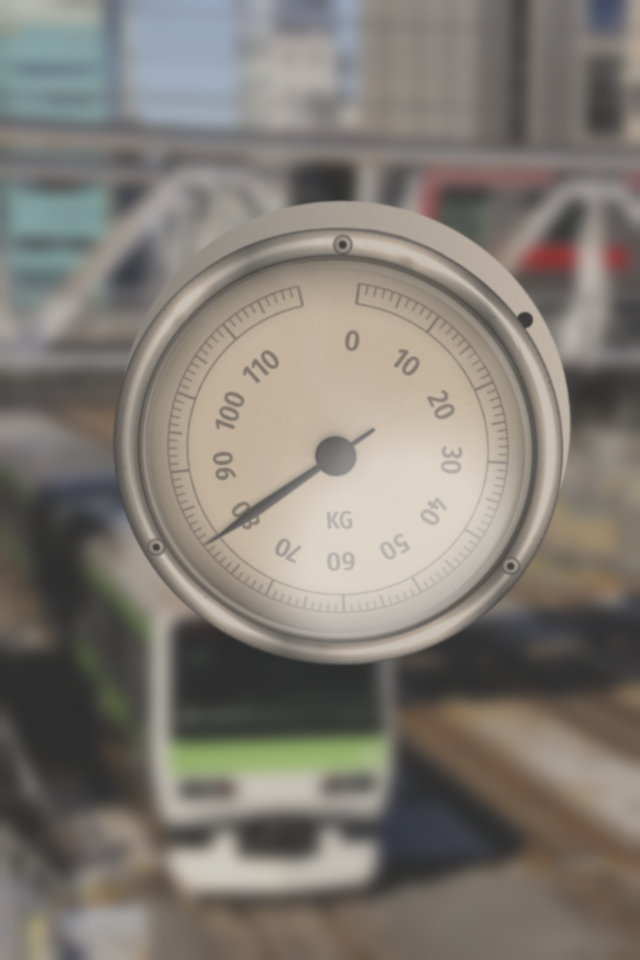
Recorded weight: 80 kg
